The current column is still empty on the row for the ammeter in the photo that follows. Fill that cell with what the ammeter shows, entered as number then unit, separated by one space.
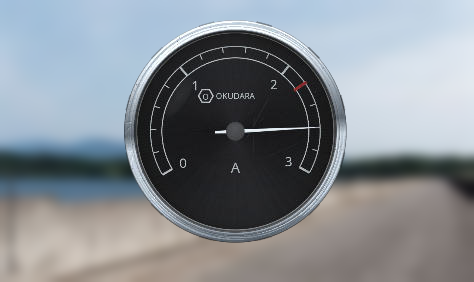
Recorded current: 2.6 A
